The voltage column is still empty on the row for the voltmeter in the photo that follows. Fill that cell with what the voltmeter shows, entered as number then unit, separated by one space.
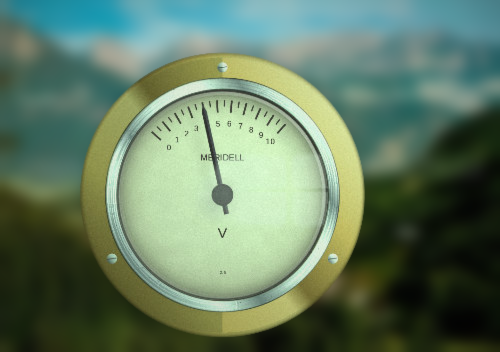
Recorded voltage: 4 V
